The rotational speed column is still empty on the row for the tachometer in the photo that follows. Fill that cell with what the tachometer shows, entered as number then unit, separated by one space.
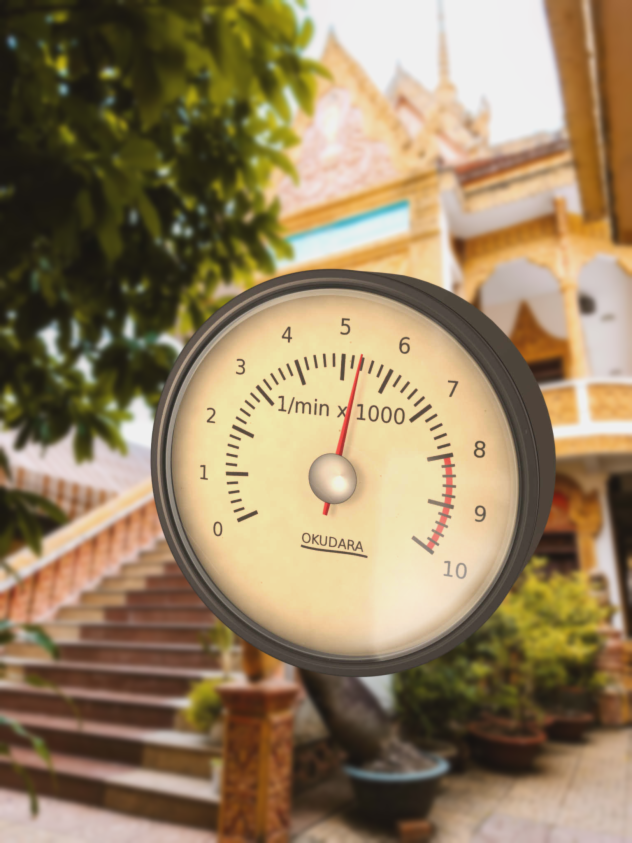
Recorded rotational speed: 5400 rpm
